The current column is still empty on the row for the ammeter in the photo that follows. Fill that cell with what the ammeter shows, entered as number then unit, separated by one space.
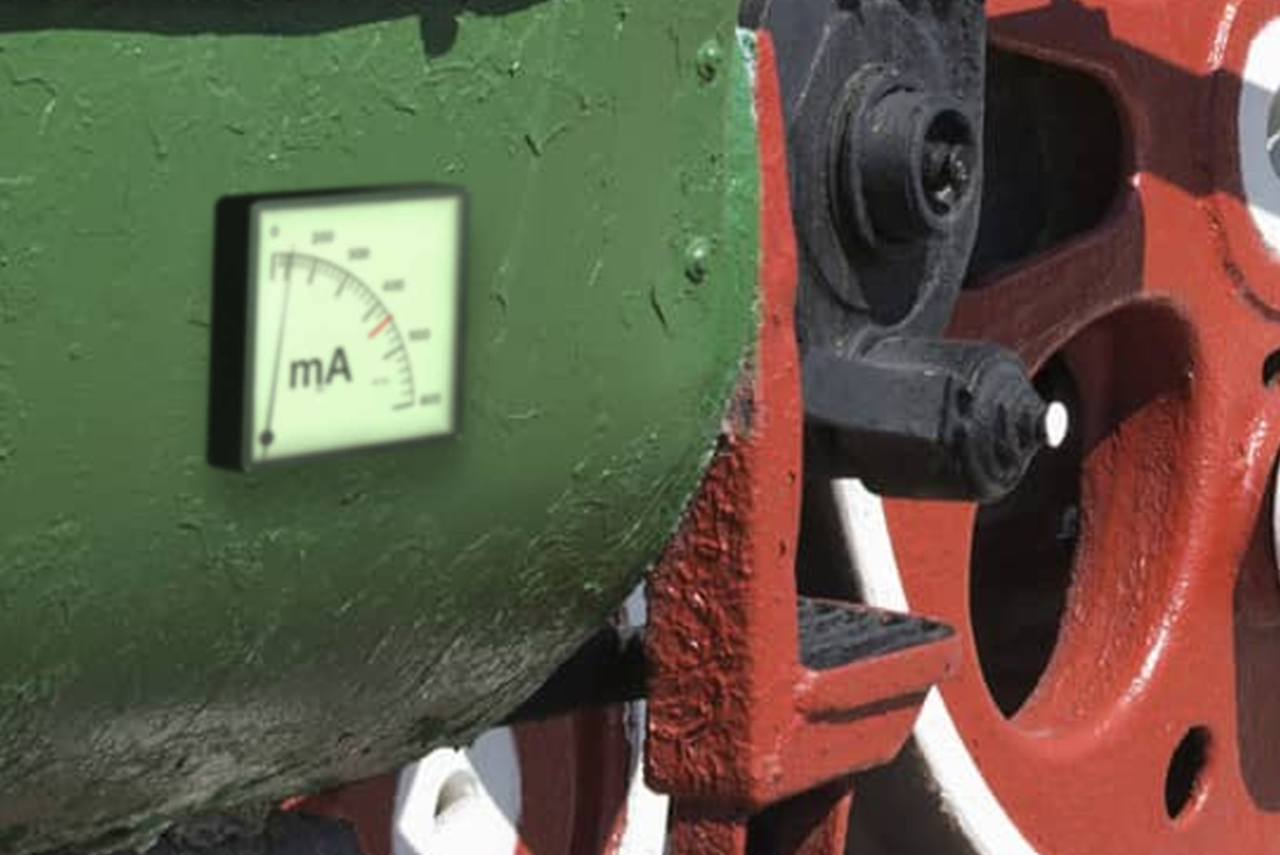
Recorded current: 100 mA
